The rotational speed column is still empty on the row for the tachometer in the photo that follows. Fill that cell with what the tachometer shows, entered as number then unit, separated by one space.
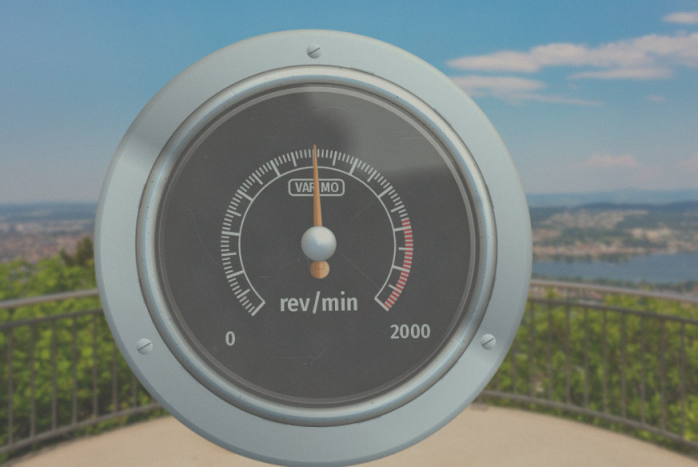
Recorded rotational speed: 1000 rpm
